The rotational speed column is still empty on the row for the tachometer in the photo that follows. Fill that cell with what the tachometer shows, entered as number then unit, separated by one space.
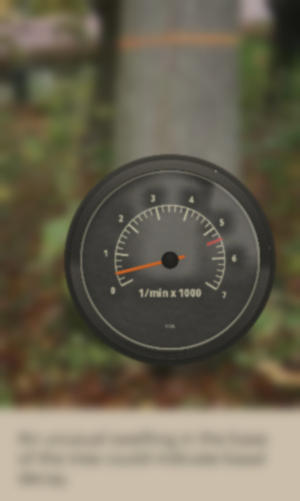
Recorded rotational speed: 400 rpm
